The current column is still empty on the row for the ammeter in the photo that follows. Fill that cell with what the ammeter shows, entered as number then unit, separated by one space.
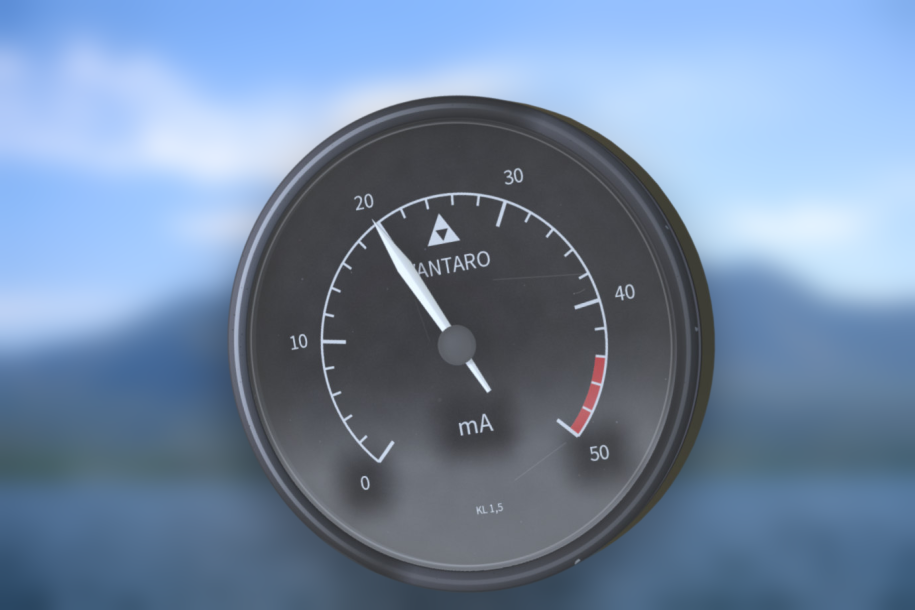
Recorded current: 20 mA
